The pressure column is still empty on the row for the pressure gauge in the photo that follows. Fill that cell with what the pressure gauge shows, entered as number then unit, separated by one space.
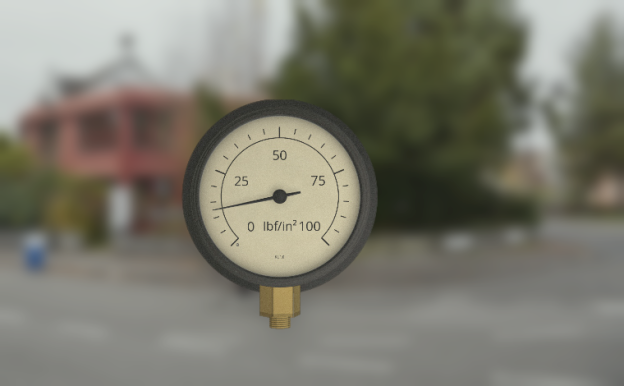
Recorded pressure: 12.5 psi
